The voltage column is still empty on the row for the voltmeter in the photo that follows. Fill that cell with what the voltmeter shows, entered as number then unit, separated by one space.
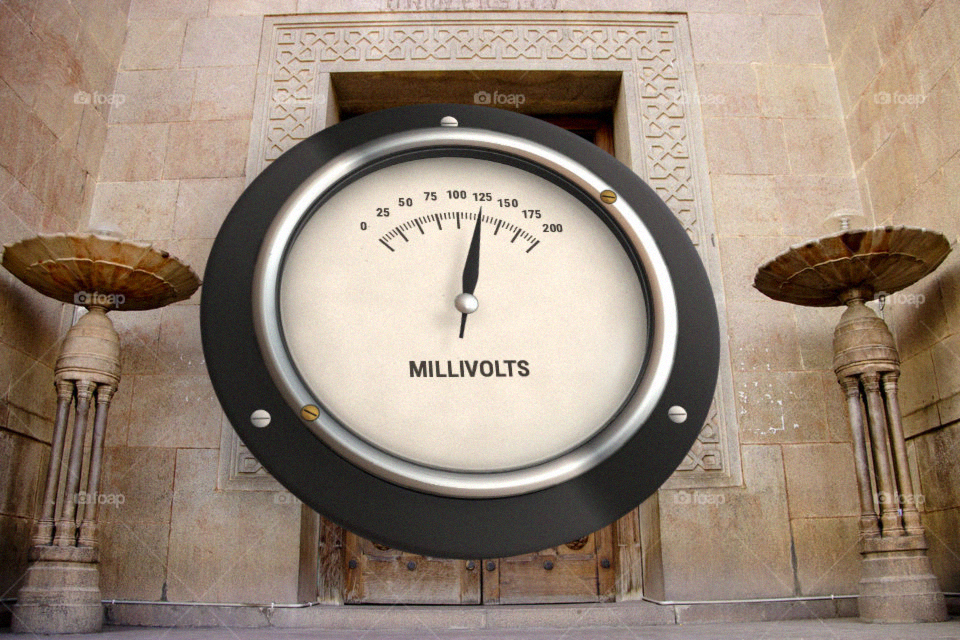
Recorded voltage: 125 mV
